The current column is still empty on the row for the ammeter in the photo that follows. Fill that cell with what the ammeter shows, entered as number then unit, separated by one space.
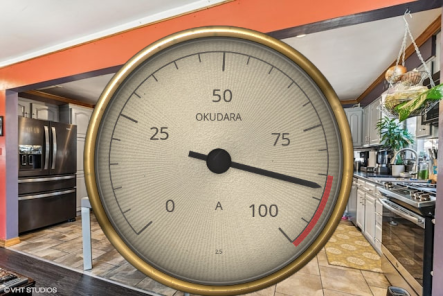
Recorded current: 87.5 A
